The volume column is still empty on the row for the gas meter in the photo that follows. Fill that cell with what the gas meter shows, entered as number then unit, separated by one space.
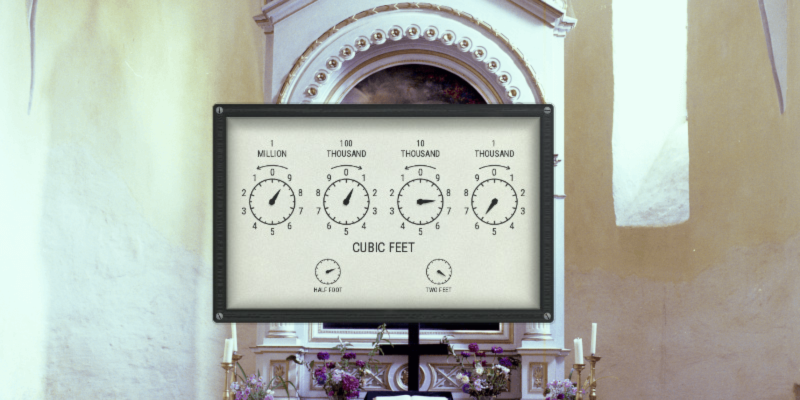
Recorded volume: 907600 ft³
